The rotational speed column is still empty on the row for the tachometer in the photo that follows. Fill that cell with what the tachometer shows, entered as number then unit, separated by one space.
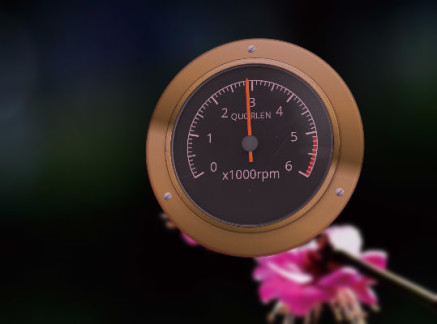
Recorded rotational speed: 2900 rpm
